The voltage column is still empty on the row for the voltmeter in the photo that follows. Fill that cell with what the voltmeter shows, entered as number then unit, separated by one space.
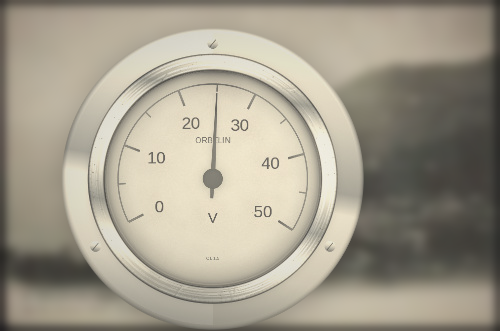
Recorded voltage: 25 V
